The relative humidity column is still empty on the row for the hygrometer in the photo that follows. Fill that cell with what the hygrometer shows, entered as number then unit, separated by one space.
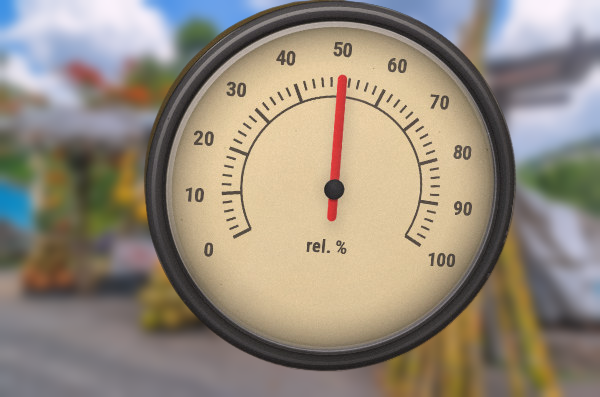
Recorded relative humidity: 50 %
